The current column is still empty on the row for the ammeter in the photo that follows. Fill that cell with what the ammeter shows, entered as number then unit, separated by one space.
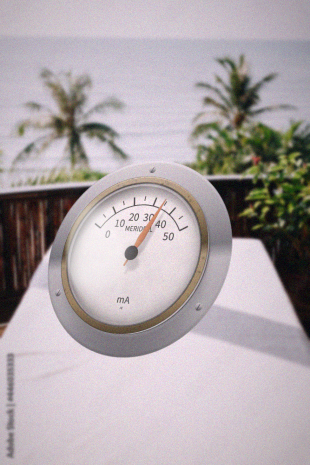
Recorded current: 35 mA
